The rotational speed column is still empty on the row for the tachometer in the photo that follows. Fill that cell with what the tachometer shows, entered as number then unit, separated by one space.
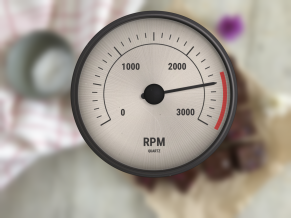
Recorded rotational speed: 2500 rpm
